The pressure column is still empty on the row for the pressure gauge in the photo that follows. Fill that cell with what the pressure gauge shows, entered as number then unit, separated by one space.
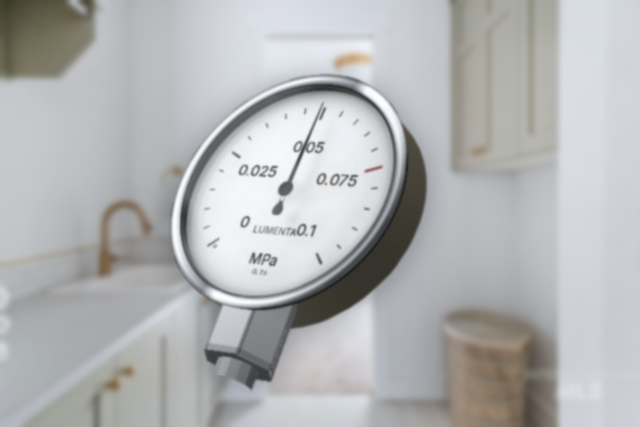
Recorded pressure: 0.05 MPa
